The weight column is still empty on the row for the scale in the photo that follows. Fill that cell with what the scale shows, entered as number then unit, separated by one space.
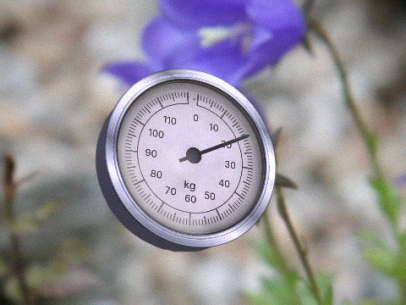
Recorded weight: 20 kg
